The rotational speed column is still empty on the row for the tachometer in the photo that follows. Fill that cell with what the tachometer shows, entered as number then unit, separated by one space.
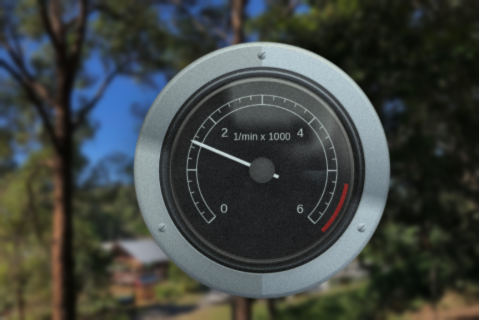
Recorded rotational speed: 1500 rpm
